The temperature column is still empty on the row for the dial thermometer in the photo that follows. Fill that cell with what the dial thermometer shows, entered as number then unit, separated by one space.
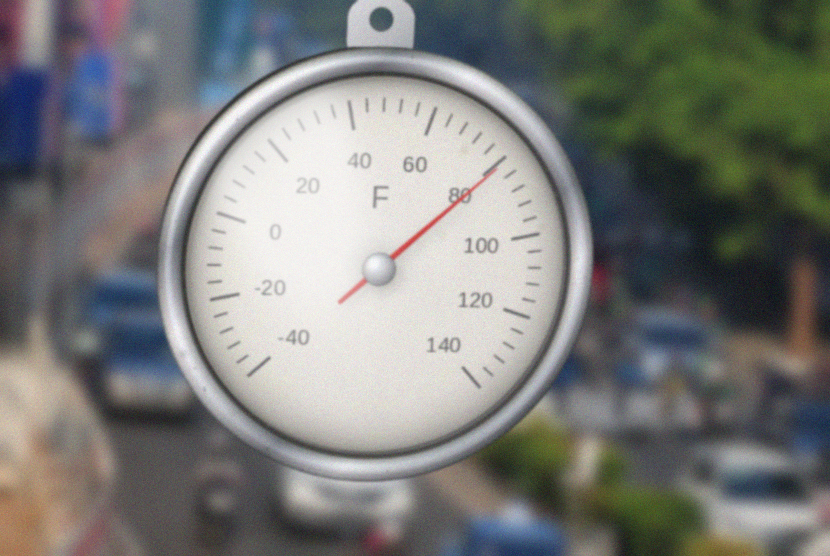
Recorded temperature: 80 °F
